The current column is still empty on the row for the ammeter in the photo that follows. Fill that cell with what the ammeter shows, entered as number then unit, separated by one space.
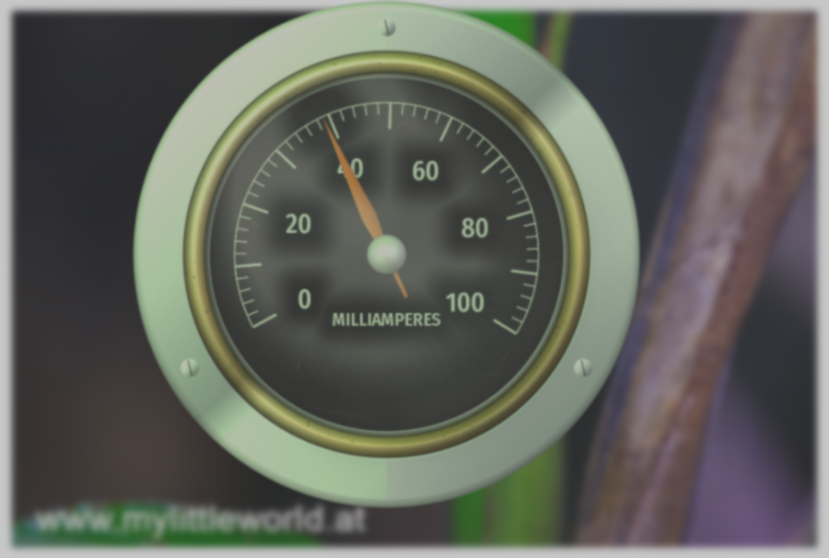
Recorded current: 39 mA
